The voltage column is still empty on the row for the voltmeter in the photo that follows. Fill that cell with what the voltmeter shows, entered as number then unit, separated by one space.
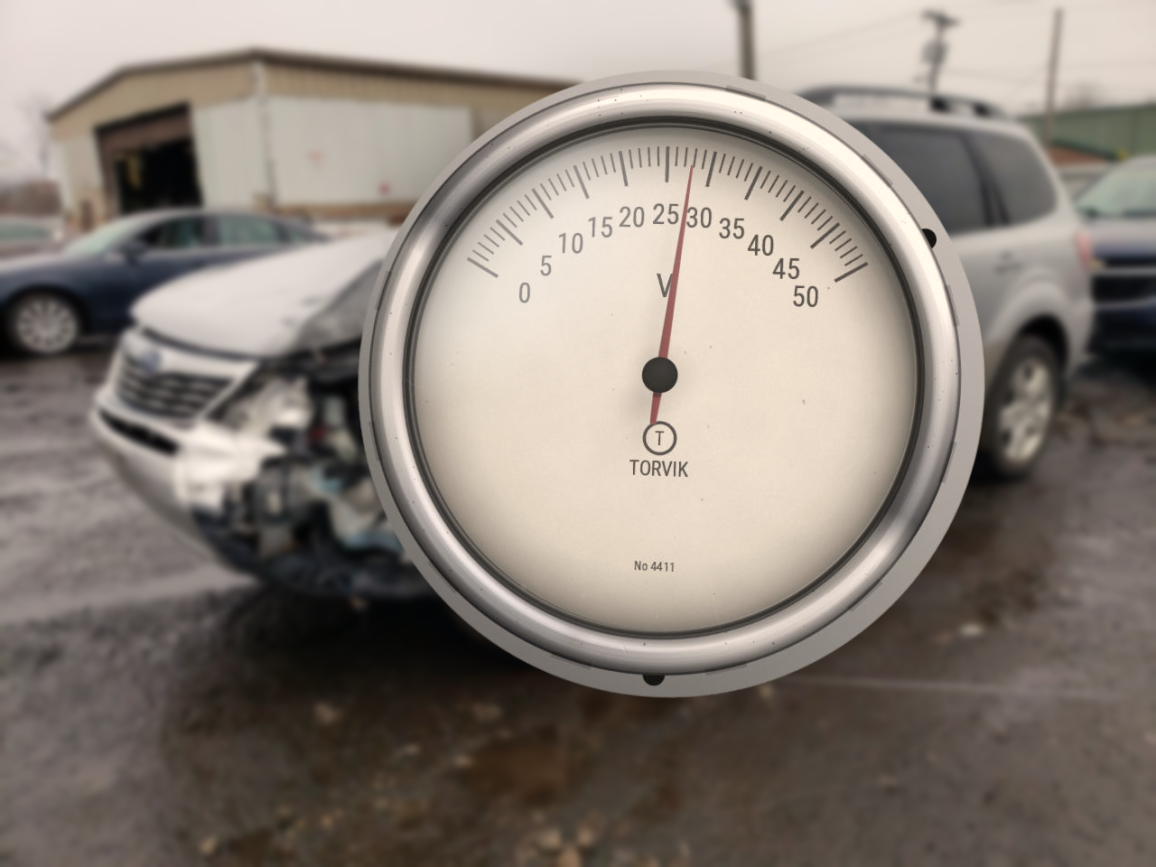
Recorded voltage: 28 V
